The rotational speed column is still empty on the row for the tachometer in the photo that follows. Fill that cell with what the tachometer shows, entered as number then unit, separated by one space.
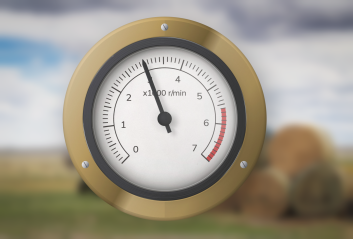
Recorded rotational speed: 3000 rpm
